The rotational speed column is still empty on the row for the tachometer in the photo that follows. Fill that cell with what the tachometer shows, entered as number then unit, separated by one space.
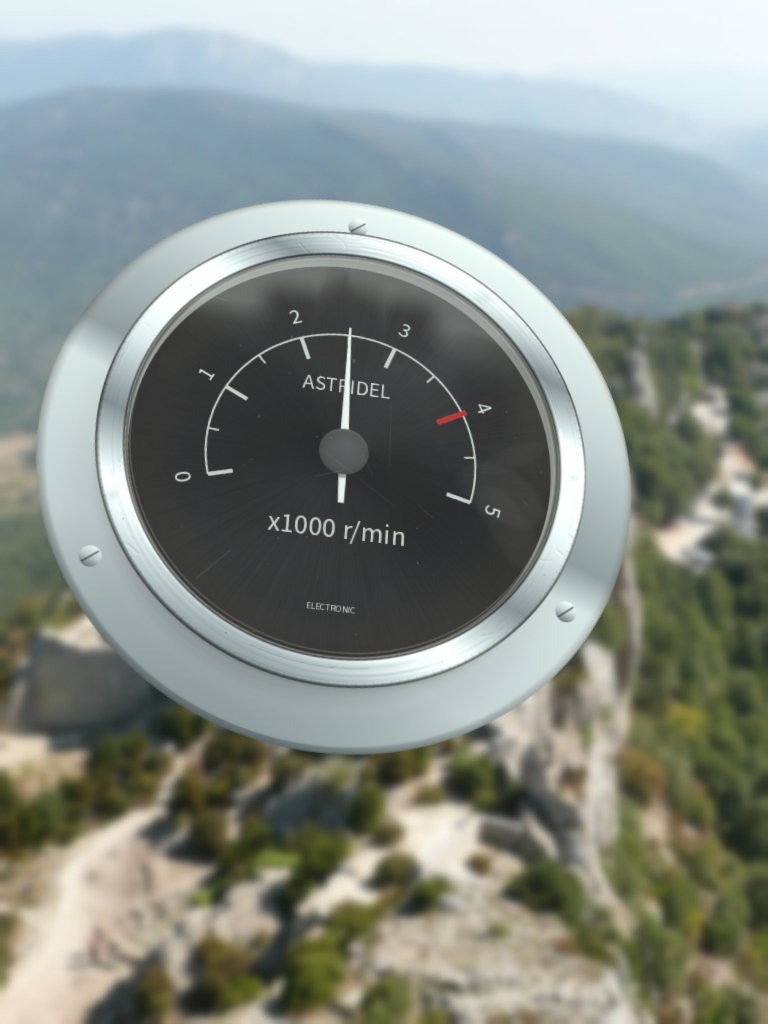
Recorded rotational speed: 2500 rpm
